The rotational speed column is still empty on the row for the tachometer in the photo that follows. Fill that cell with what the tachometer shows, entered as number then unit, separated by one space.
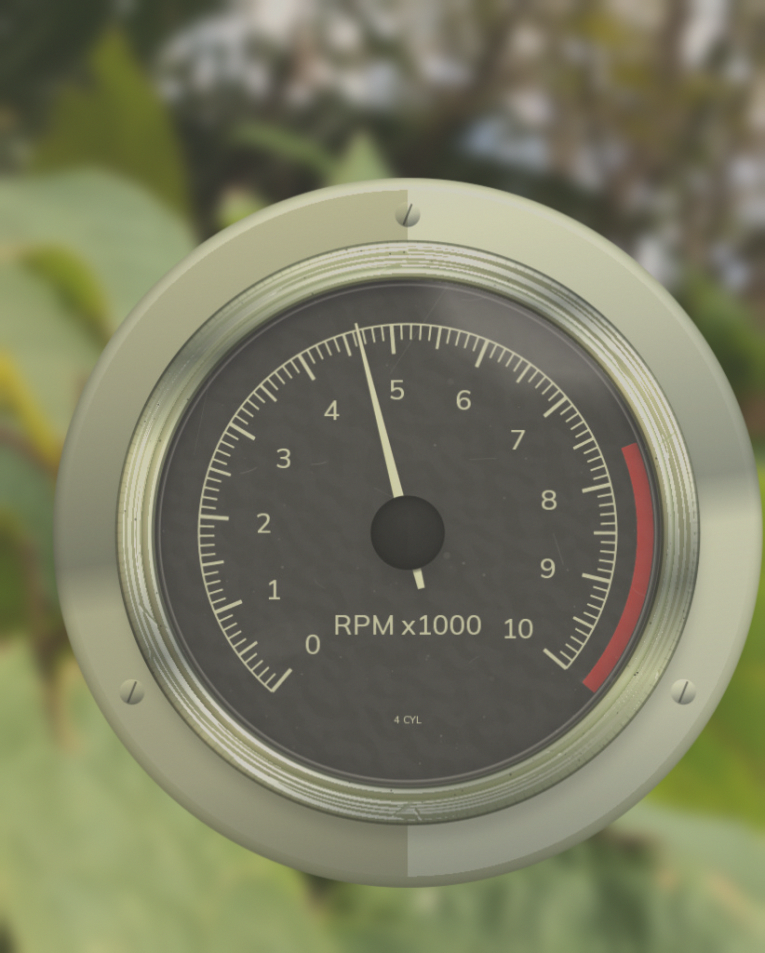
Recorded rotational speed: 4650 rpm
